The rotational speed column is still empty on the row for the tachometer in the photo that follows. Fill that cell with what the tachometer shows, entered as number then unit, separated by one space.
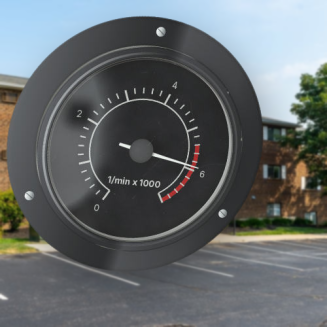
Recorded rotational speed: 5900 rpm
